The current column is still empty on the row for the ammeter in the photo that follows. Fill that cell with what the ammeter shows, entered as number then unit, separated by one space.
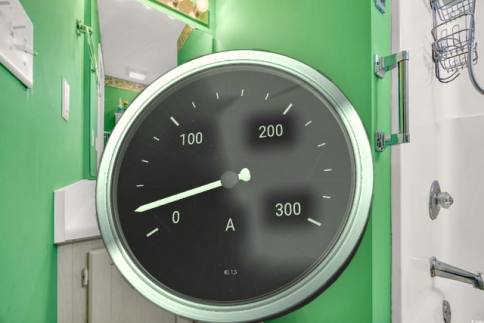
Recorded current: 20 A
